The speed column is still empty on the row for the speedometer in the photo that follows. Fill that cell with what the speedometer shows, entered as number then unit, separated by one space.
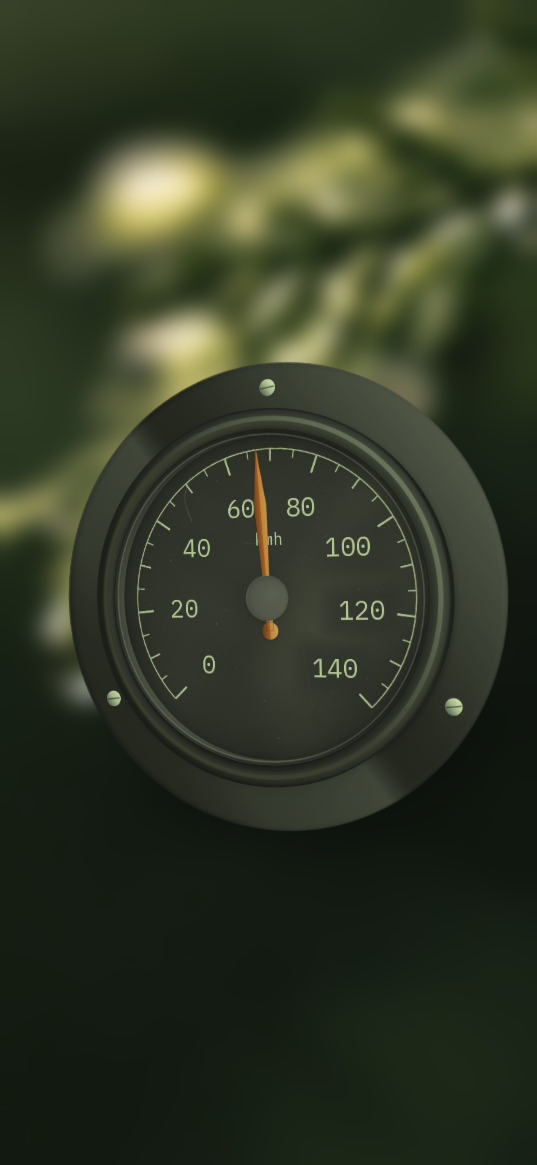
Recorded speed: 67.5 km/h
